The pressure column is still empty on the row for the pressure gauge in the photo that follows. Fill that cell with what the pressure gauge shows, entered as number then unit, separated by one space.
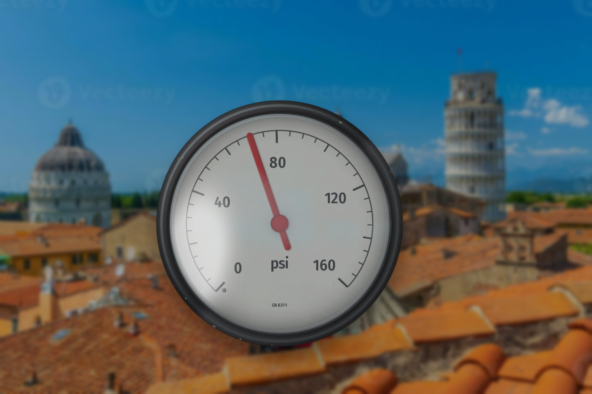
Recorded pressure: 70 psi
